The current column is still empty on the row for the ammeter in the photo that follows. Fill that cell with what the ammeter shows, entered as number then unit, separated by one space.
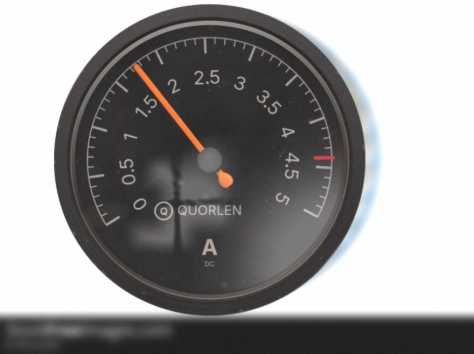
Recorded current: 1.75 A
